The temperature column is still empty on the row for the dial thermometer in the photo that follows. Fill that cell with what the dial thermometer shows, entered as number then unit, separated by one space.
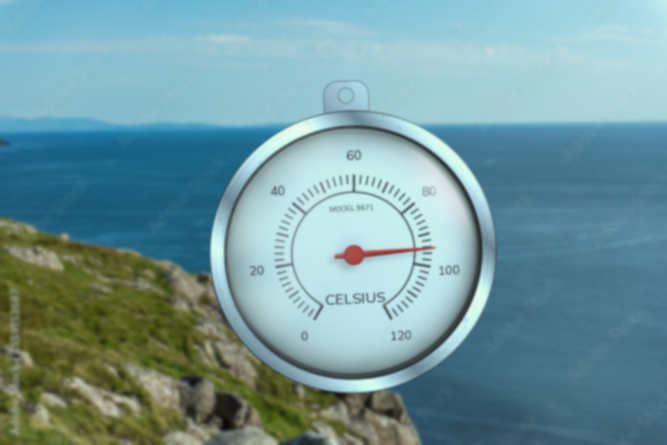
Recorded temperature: 94 °C
